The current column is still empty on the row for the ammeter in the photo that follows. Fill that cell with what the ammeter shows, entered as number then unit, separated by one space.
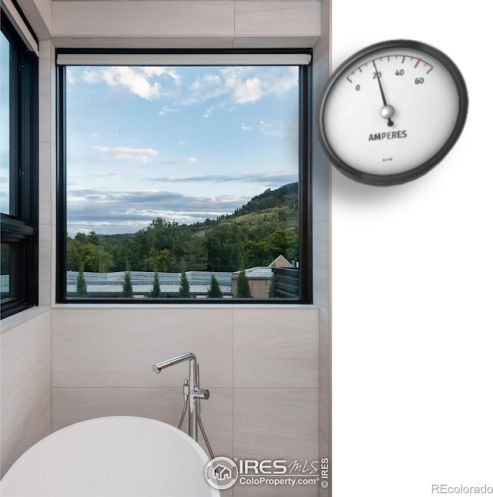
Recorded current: 20 A
